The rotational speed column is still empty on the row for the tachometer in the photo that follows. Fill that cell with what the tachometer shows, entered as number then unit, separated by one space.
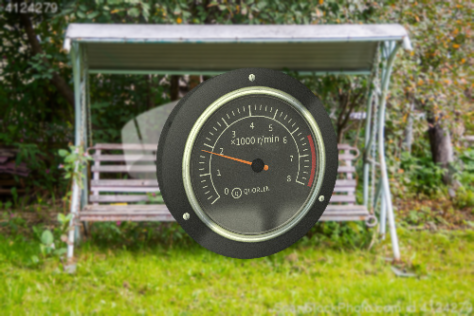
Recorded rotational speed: 1800 rpm
